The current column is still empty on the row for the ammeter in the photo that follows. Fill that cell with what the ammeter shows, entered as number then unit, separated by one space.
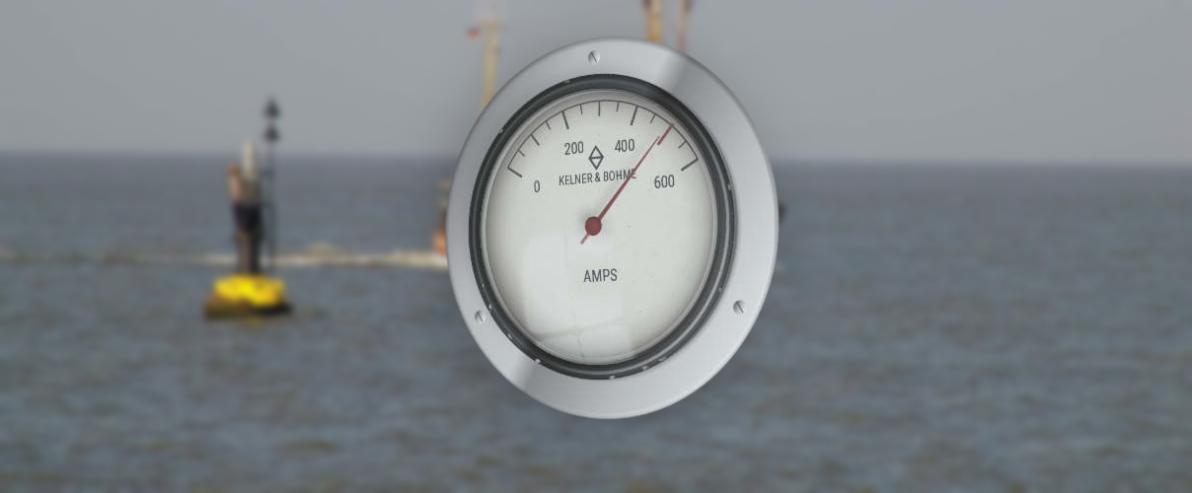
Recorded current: 500 A
